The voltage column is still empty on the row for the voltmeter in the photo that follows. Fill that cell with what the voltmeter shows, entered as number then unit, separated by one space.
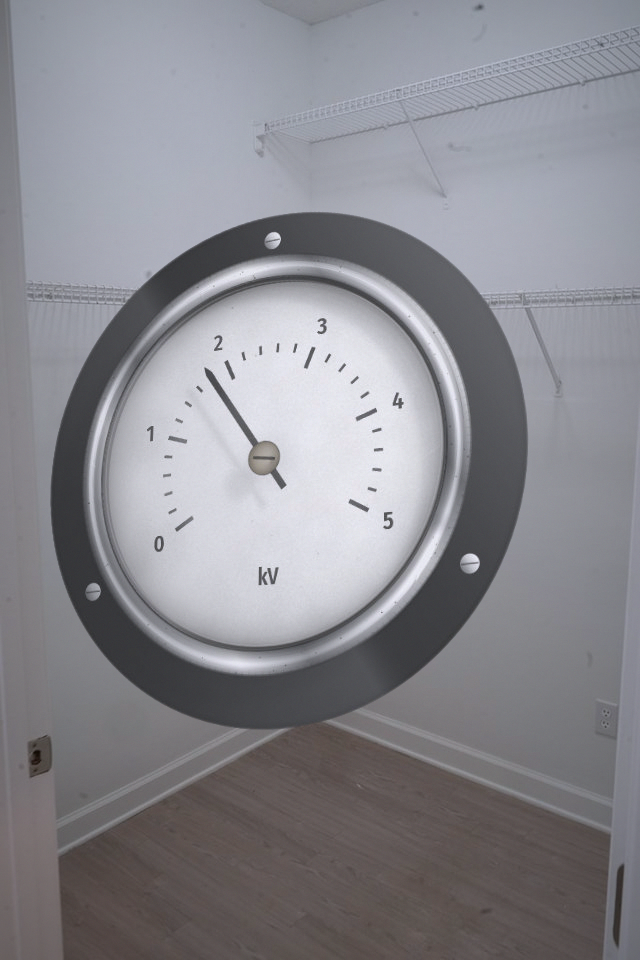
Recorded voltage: 1.8 kV
